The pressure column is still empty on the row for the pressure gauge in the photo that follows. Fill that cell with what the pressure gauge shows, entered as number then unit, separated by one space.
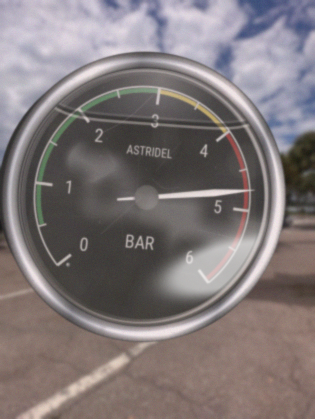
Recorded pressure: 4.75 bar
